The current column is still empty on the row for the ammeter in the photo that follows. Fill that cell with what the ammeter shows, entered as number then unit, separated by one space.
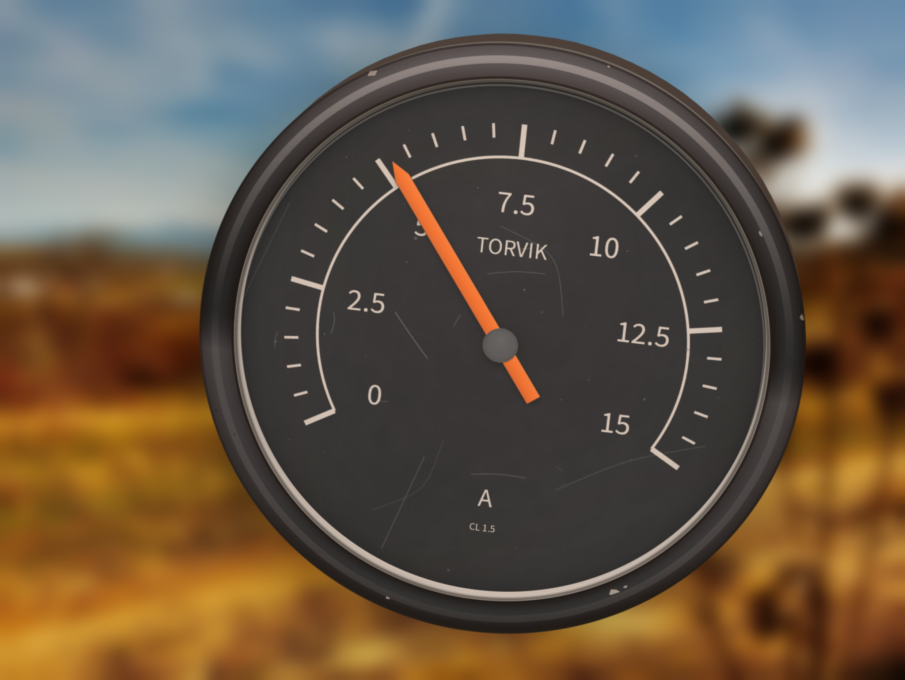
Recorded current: 5.25 A
